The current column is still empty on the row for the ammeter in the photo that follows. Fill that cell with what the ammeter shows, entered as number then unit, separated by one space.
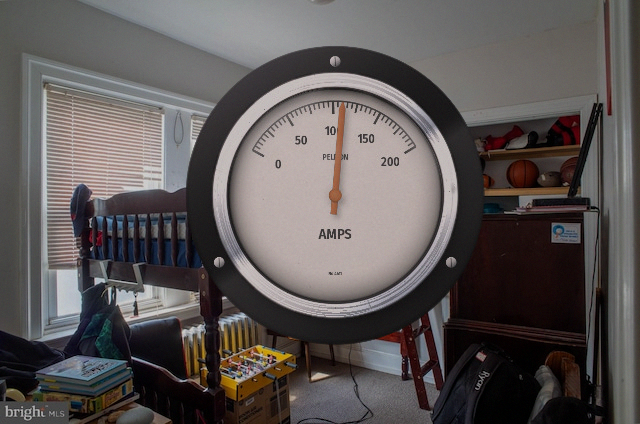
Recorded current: 110 A
